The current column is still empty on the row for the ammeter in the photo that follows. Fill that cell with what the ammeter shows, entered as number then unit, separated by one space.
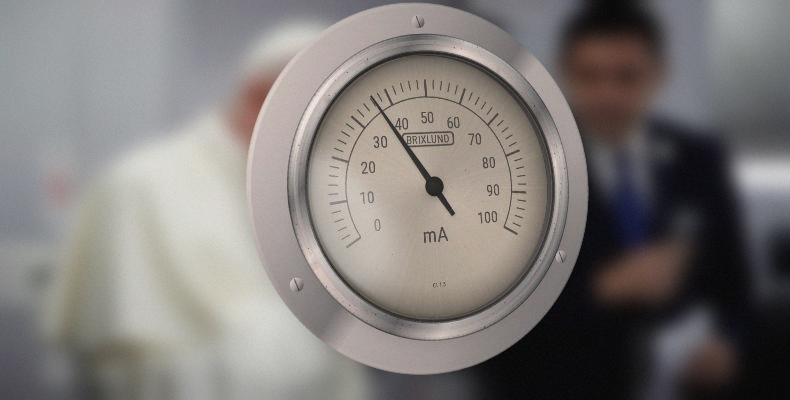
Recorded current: 36 mA
